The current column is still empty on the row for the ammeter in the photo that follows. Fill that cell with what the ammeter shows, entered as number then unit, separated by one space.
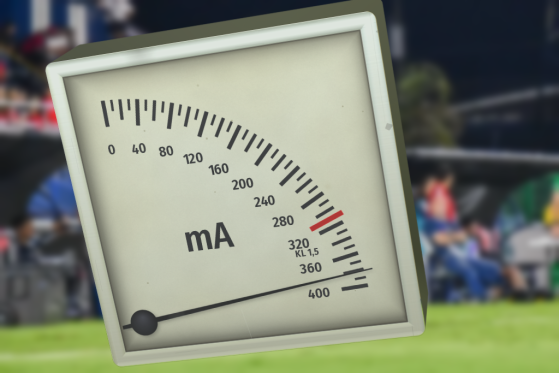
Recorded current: 380 mA
